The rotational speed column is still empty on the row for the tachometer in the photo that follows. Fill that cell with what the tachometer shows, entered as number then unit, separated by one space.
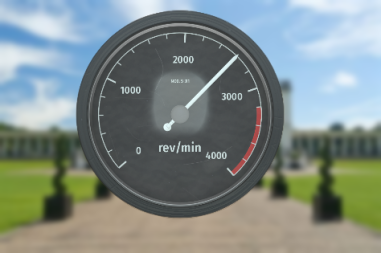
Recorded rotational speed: 2600 rpm
